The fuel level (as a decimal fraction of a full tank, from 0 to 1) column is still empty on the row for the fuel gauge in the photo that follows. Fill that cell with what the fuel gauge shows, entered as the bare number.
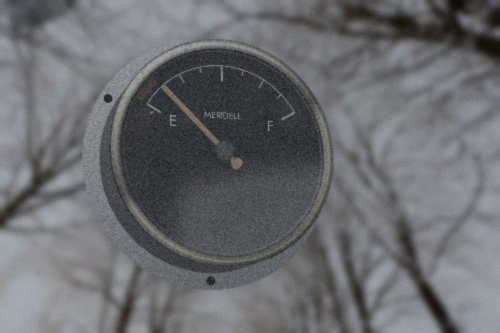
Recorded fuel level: 0.125
